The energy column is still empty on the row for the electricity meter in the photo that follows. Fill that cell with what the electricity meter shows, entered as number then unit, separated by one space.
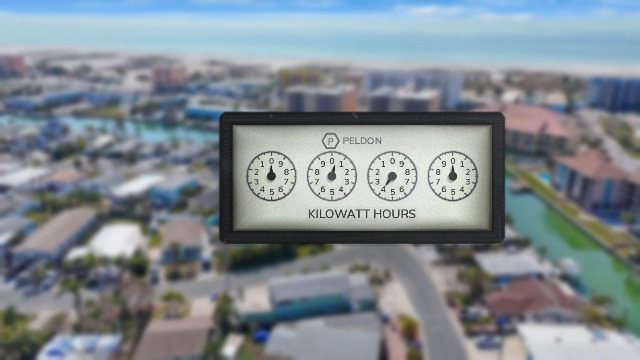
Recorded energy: 40 kWh
